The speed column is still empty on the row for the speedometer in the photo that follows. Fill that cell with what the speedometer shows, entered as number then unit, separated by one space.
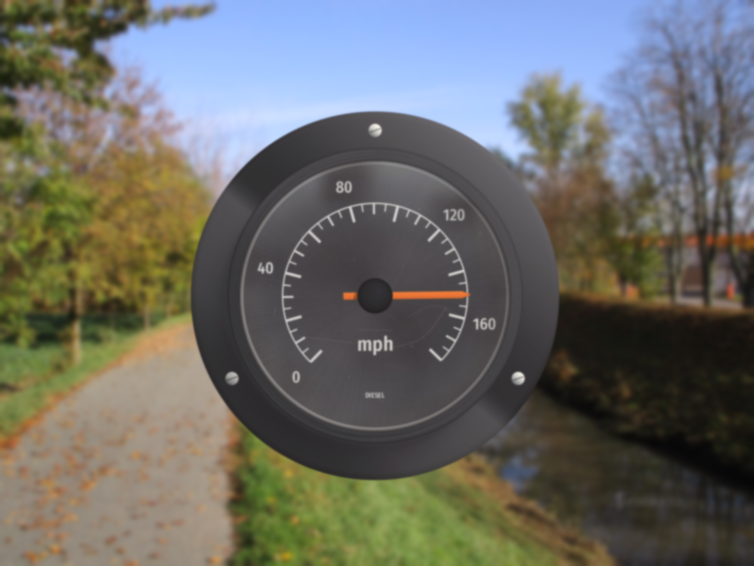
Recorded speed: 150 mph
